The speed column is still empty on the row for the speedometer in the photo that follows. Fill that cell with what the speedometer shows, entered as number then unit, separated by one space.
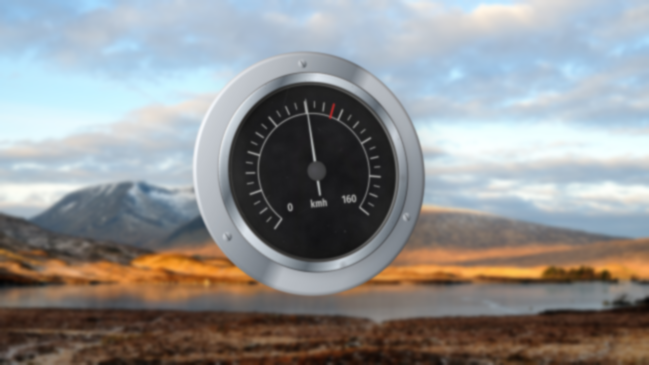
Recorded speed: 80 km/h
